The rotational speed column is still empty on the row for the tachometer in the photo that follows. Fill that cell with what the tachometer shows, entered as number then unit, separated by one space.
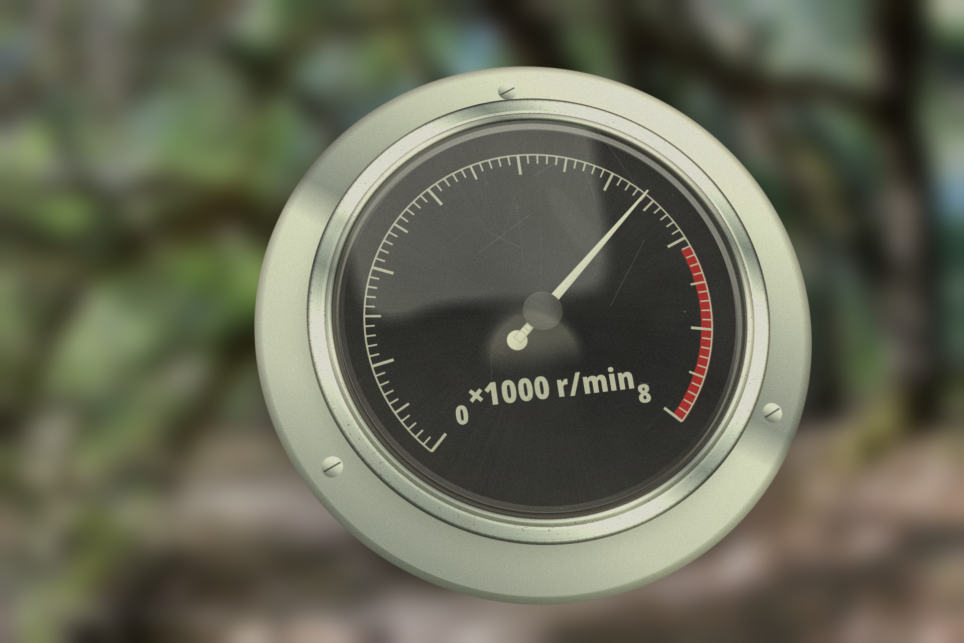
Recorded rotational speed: 5400 rpm
